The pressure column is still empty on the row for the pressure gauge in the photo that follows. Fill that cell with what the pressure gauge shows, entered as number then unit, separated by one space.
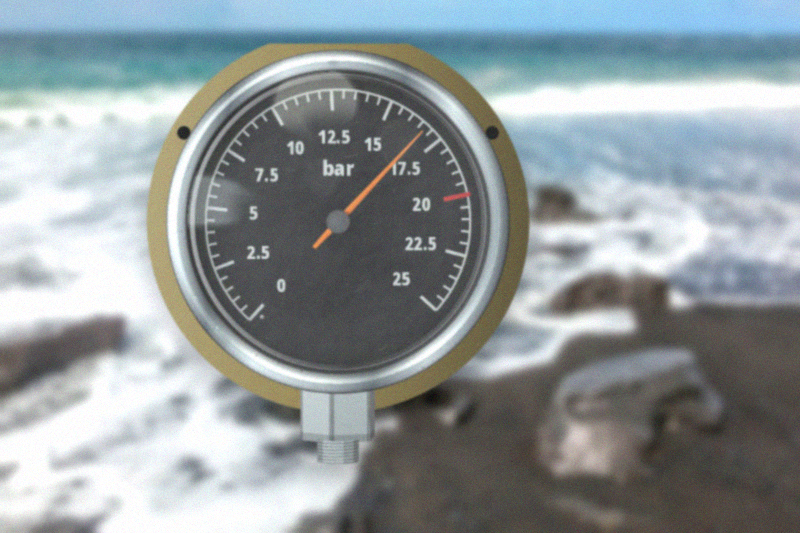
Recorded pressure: 16.75 bar
